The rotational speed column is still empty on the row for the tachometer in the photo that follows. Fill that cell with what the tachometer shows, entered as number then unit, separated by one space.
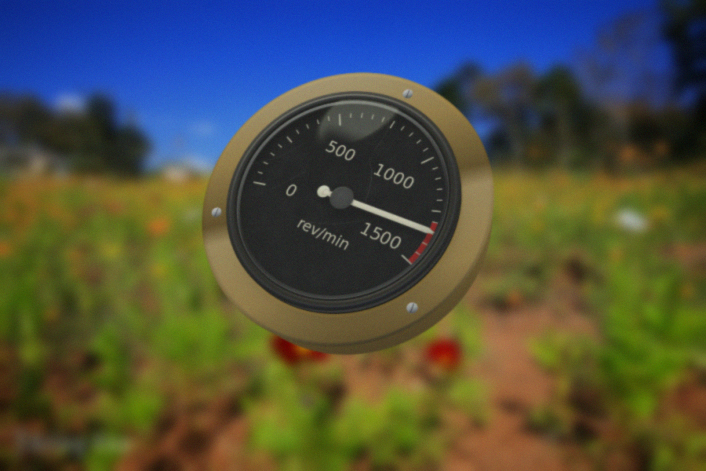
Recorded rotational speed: 1350 rpm
